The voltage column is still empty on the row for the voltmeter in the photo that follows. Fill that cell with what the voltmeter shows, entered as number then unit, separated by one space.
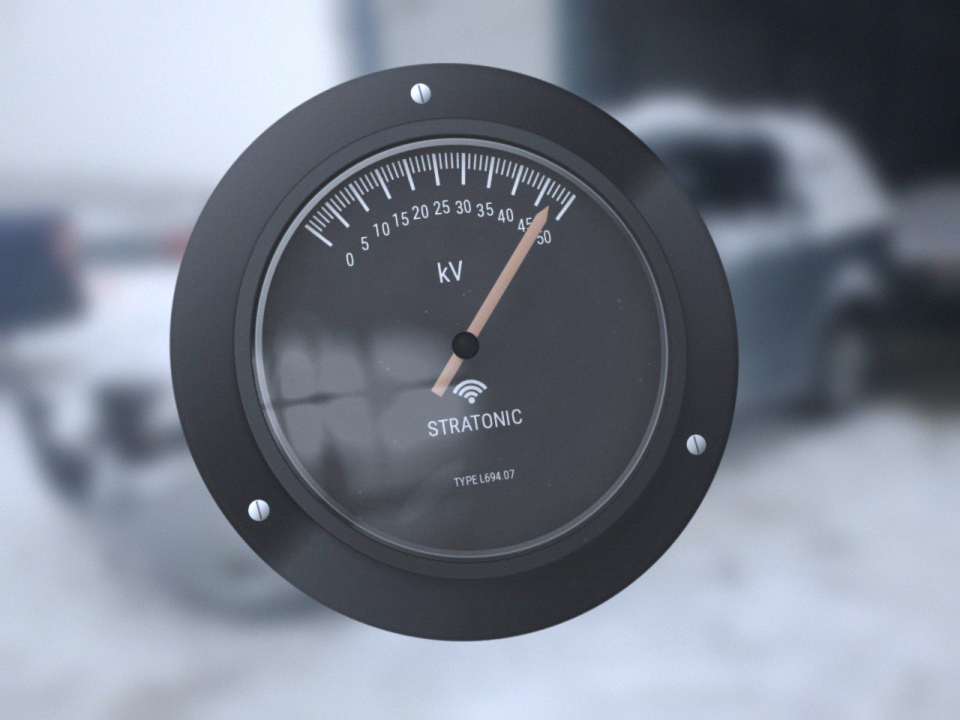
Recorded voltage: 47 kV
